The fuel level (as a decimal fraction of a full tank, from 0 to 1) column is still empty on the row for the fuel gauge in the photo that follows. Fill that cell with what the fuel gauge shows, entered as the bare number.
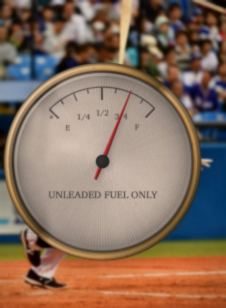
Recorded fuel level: 0.75
